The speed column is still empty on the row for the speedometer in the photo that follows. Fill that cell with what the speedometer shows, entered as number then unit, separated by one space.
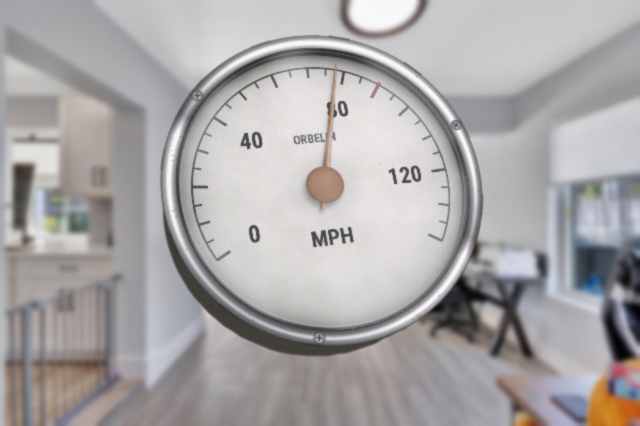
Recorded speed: 77.5 mph
